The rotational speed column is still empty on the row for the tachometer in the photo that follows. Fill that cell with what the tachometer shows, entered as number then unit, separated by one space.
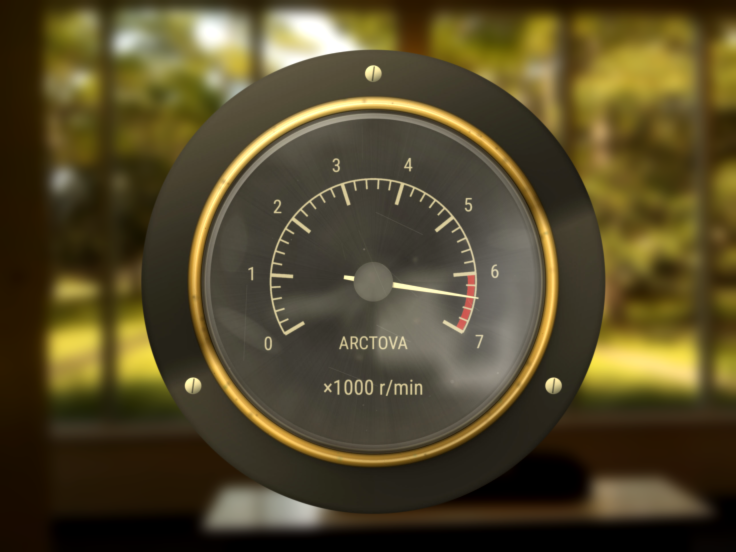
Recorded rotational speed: 6400 rpm
